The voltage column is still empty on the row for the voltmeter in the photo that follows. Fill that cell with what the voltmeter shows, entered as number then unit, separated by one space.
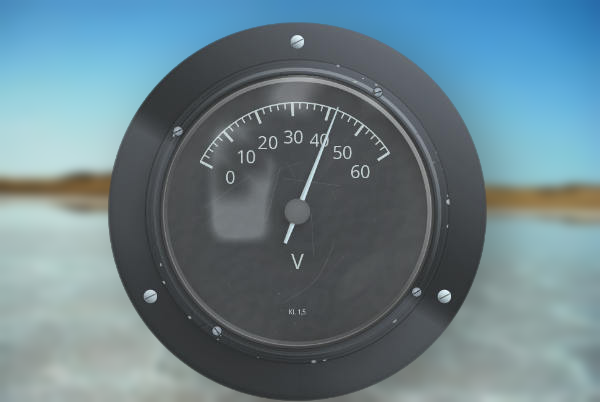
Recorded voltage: 42 V
